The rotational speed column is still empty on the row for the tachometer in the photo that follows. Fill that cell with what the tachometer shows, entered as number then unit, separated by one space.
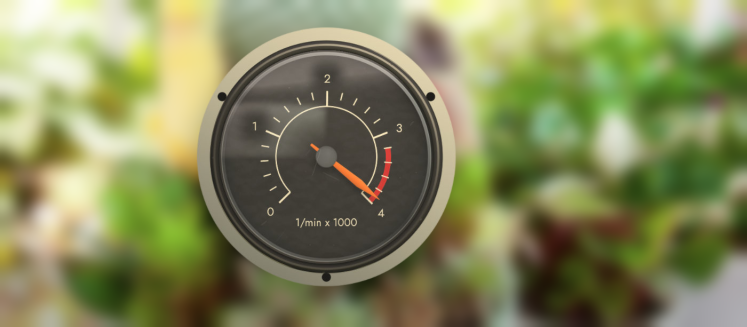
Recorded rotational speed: 3900 rpm
